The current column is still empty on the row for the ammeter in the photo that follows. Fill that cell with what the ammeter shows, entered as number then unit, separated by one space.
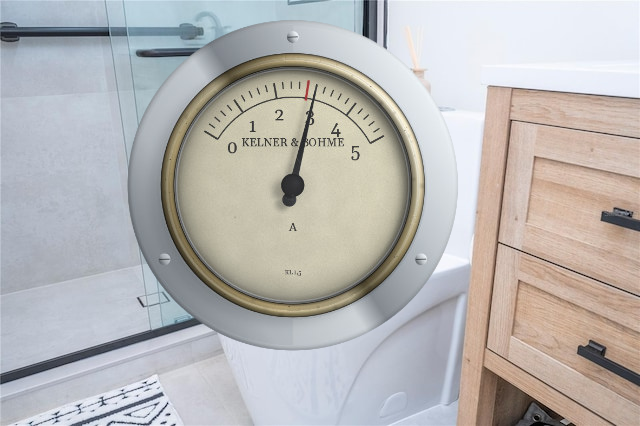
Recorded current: 3 A
